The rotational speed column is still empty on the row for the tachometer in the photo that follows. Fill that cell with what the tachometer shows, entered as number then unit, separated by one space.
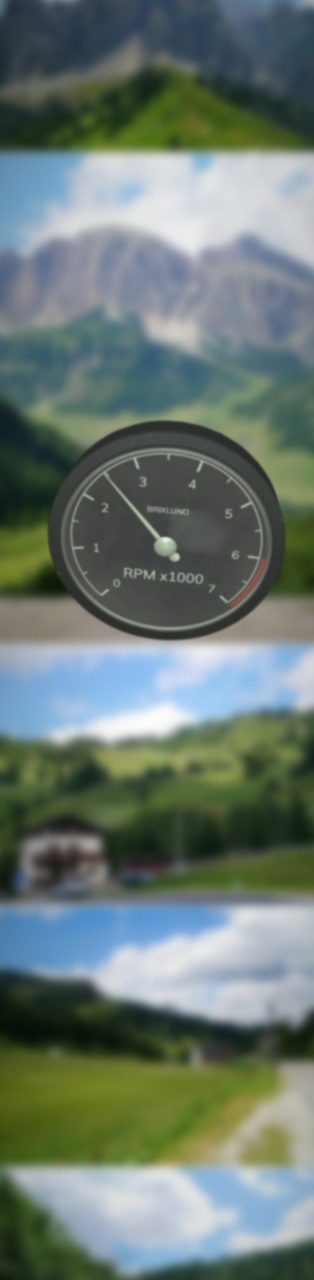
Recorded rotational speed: 2500 rpm
